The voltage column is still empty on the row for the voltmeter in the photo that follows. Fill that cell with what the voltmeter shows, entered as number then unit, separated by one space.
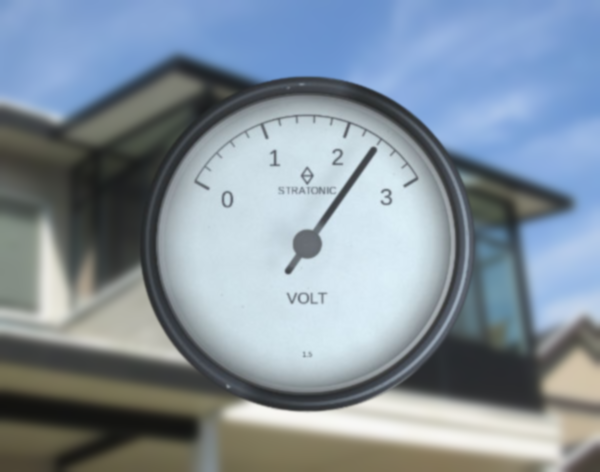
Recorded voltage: 2.4 V
